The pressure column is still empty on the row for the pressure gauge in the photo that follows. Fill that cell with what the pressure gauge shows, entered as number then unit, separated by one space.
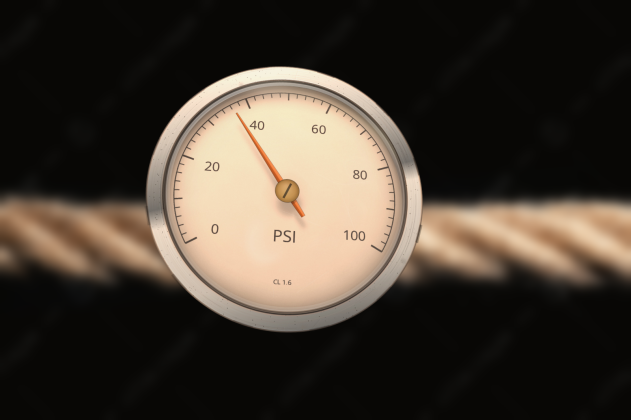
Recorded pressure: 36 psi
